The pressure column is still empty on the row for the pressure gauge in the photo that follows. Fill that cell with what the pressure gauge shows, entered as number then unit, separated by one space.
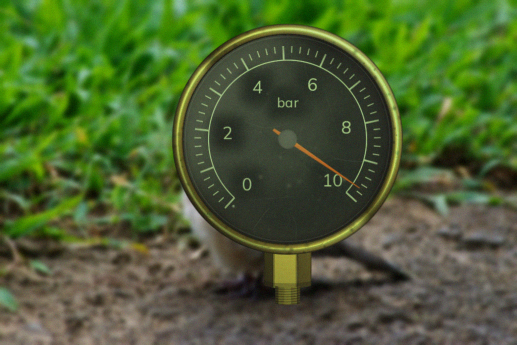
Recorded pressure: 9.7 bar
